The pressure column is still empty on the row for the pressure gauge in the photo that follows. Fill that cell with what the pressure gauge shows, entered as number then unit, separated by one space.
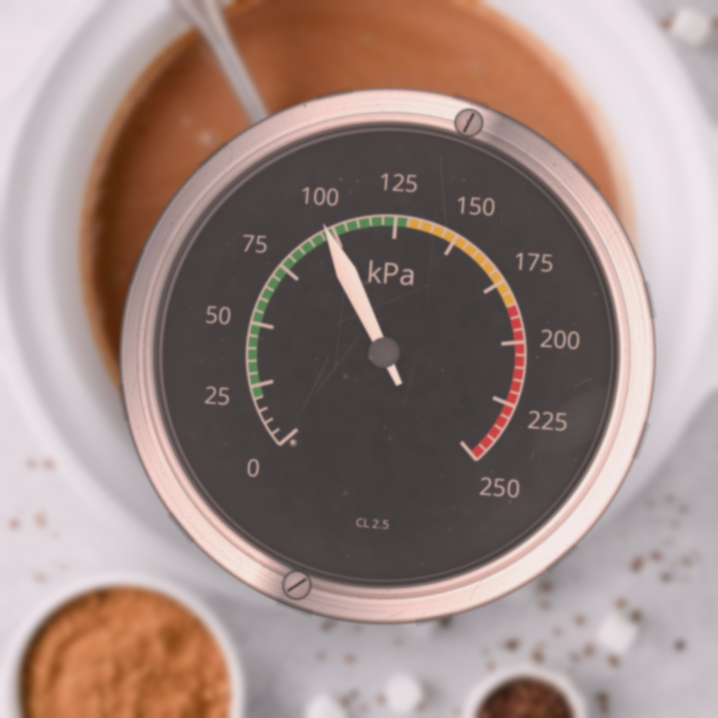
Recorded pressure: 97.5 kPa
